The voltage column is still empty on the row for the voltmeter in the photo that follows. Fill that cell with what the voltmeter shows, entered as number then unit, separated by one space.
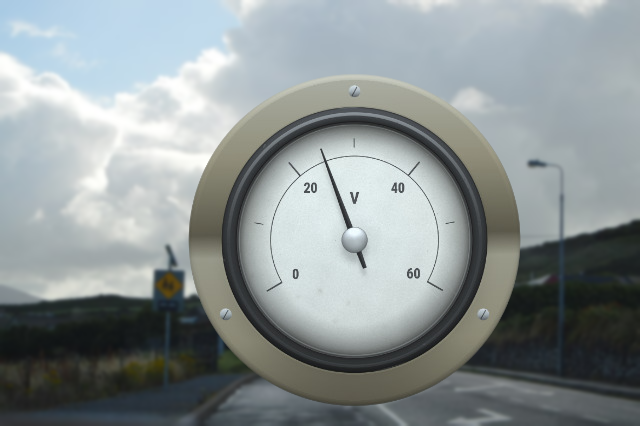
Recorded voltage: 25 V
